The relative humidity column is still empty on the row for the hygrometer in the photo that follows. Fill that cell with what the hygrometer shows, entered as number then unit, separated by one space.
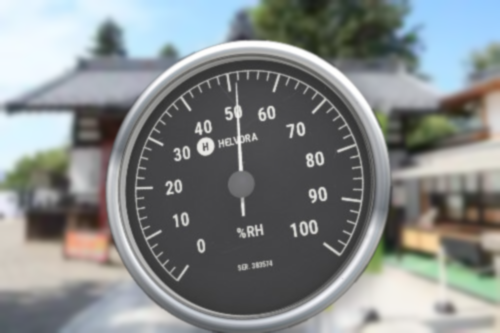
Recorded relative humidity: 52 %
